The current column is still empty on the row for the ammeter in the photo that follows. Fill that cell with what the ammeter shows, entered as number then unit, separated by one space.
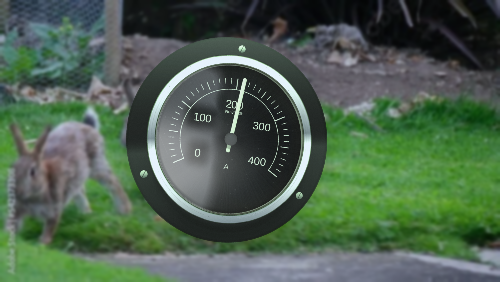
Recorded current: 210 A
